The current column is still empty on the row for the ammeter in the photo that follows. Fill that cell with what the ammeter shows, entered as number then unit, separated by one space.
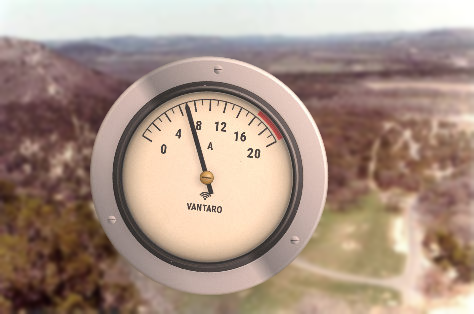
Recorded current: 7 A
